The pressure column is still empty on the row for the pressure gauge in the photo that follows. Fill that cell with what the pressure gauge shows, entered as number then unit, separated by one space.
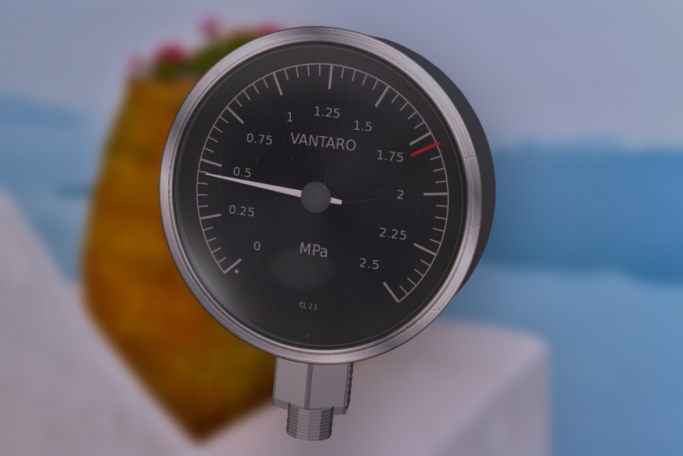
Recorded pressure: 0.45 MPa
